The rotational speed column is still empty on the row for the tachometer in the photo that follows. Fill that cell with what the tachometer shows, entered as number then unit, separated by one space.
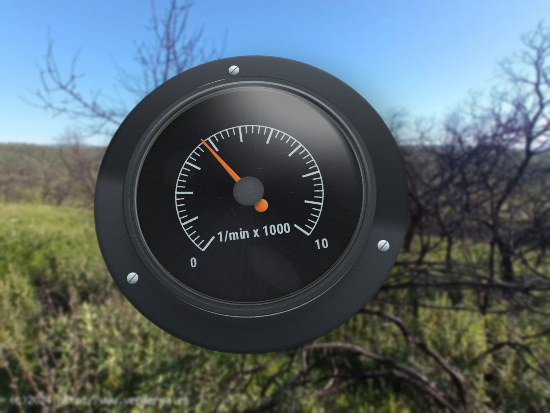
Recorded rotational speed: 3800 rpm
